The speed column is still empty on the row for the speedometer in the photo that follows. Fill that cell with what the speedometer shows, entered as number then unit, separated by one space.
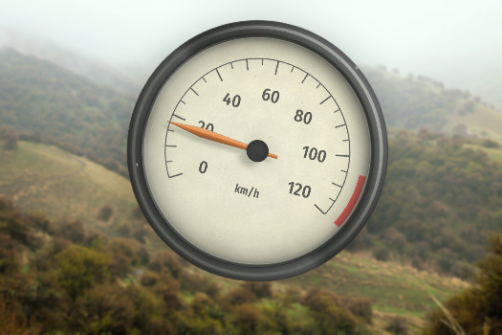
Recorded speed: 17.5 km/h
